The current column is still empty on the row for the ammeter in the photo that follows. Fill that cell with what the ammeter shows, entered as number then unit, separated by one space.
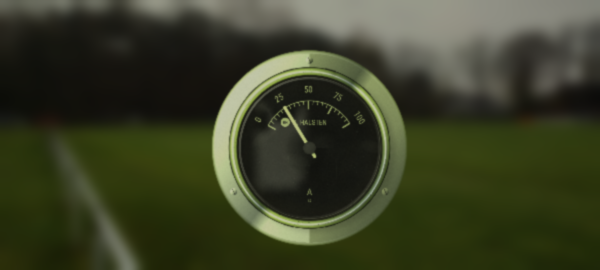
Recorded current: 25 A
